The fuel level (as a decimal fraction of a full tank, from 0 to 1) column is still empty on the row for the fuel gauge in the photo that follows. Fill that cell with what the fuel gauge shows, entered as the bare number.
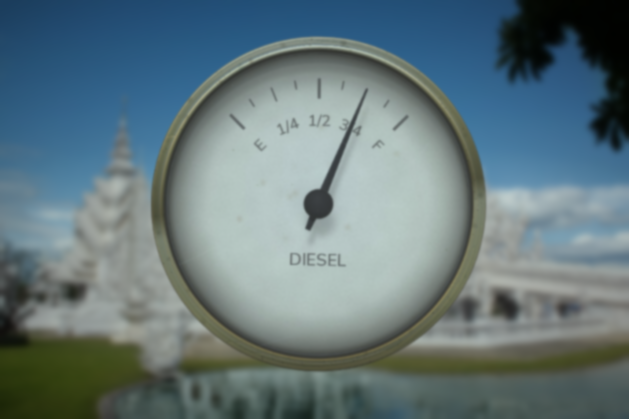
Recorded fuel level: 0.75
